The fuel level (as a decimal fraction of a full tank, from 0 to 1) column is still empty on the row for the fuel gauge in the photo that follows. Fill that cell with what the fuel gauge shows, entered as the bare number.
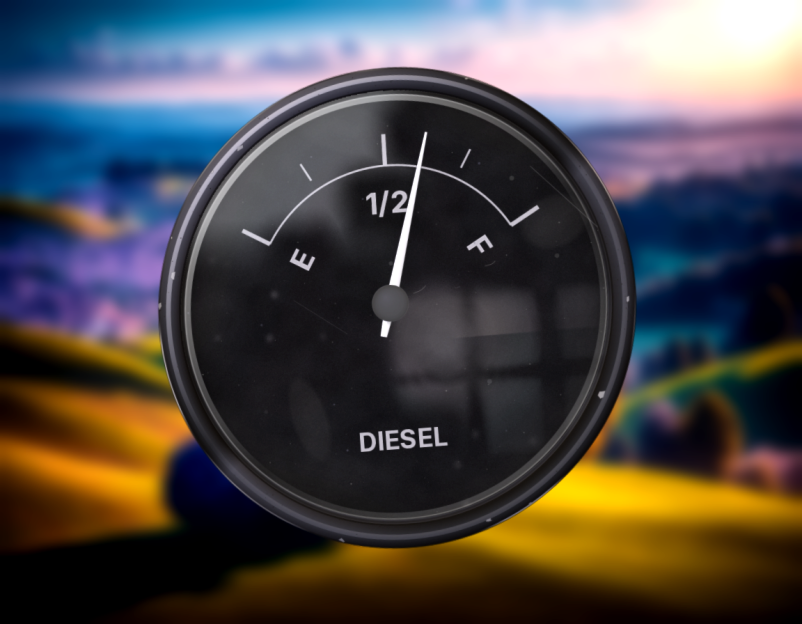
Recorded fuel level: 0.625
